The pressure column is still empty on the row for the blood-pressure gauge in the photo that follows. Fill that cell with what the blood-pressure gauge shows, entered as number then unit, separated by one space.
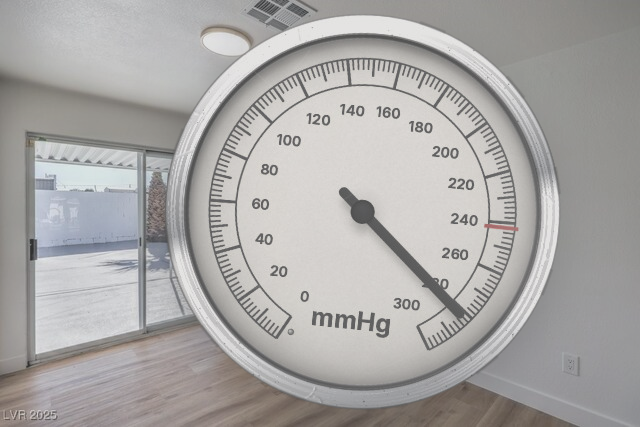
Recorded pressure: 282 mmHg
